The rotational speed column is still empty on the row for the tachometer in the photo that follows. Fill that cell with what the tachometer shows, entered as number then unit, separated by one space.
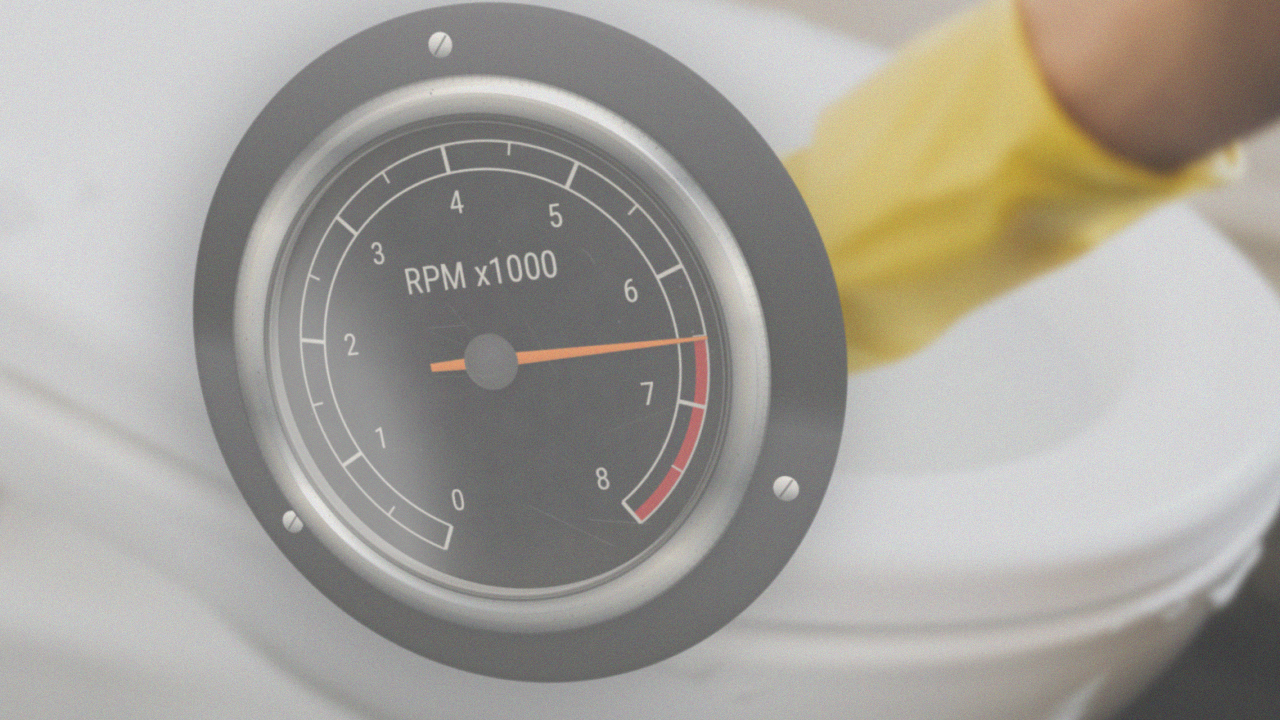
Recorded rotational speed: 6500 rpm
